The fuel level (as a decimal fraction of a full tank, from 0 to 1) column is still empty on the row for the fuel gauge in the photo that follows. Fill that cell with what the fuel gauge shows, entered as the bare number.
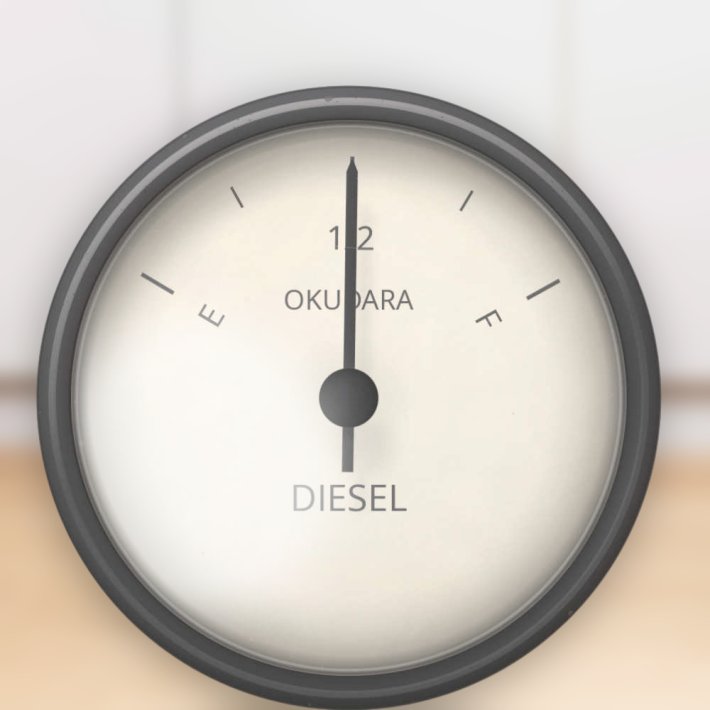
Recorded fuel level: 0.5
